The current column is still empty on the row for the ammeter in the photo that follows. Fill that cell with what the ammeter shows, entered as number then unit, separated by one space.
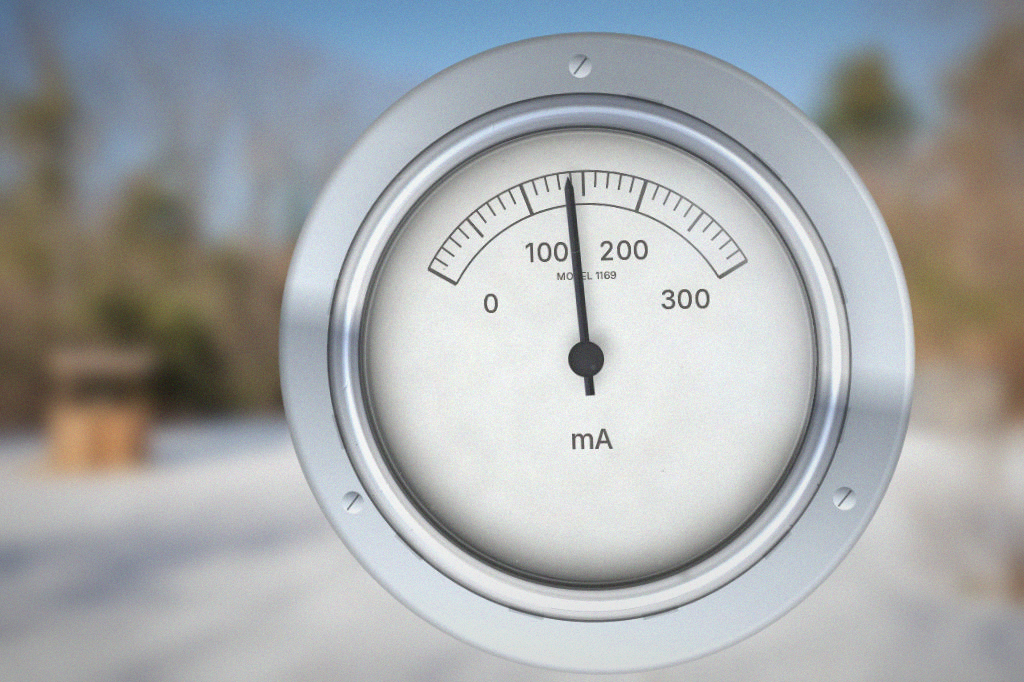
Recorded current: 140 mA
